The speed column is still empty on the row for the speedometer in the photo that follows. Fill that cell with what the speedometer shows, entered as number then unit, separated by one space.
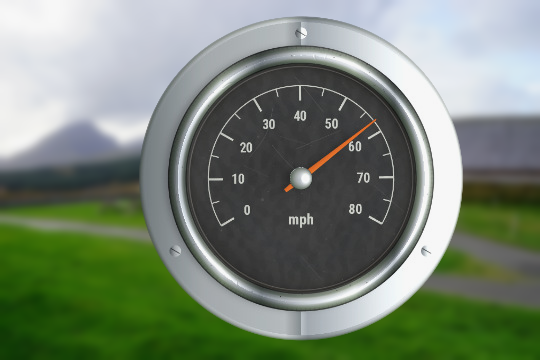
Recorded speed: 57.5 mph
